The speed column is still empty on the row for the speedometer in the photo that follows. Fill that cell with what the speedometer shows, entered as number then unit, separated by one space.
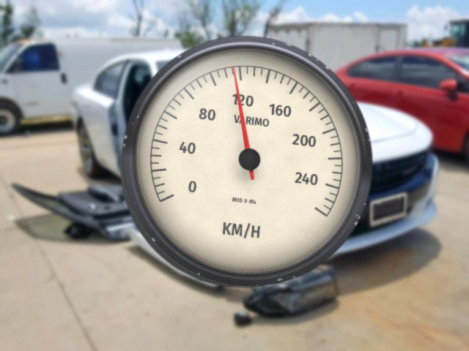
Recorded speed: 115 km/h
